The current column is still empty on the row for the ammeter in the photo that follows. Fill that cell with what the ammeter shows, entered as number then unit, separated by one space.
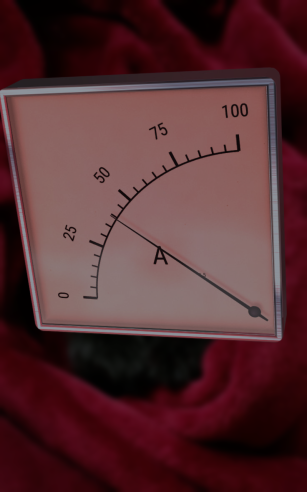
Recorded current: 40 A
